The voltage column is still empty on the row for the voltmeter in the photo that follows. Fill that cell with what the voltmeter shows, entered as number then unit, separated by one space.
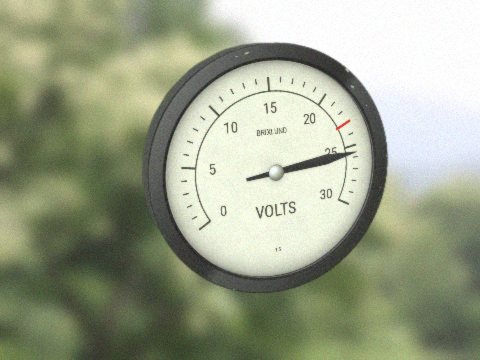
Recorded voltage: 25.5 V
